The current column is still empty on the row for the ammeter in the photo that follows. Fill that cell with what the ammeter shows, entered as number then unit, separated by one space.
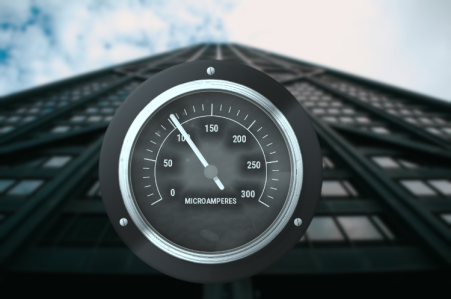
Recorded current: 105 µA
